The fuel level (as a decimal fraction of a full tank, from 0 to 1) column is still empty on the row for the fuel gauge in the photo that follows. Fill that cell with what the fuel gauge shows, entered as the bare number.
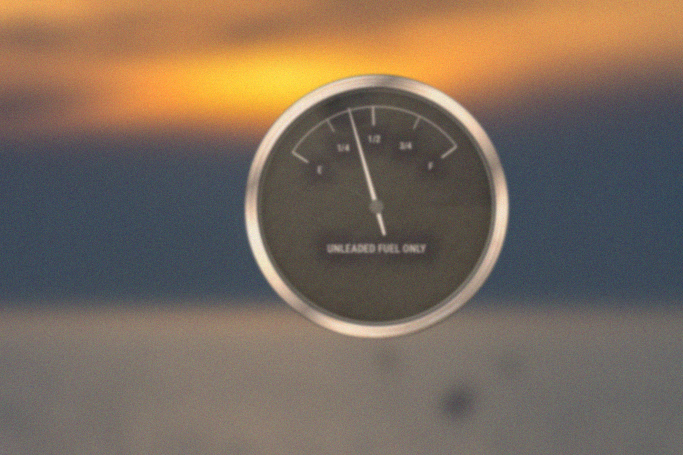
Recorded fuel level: 0.375
